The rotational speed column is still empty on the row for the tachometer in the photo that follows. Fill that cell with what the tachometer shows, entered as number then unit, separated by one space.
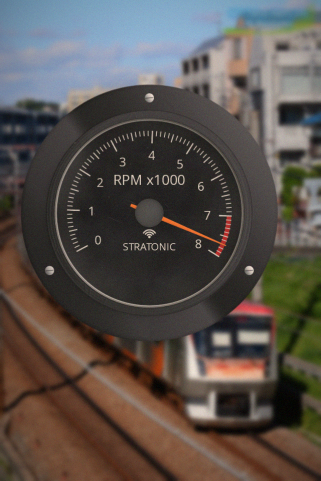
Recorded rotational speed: 7700 rpm
